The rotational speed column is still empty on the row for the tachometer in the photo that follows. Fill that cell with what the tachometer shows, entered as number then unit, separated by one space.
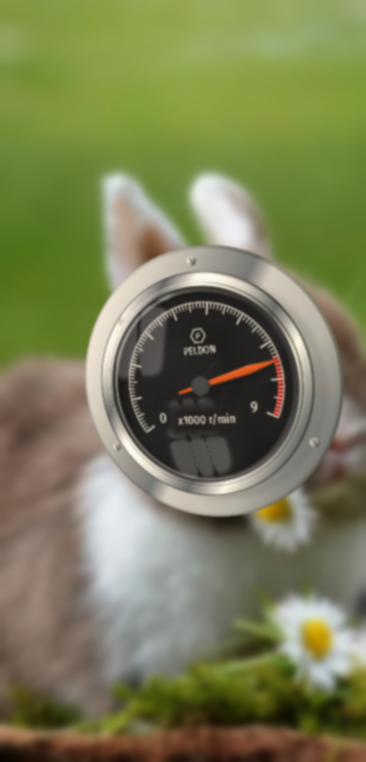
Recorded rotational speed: 7500 rpm
